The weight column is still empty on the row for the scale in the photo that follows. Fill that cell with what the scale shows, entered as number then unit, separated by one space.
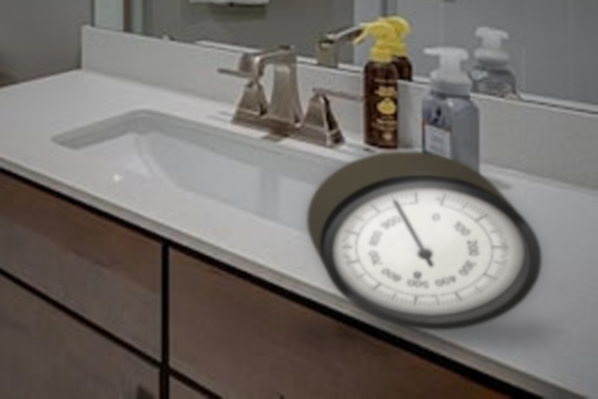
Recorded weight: 950 g
